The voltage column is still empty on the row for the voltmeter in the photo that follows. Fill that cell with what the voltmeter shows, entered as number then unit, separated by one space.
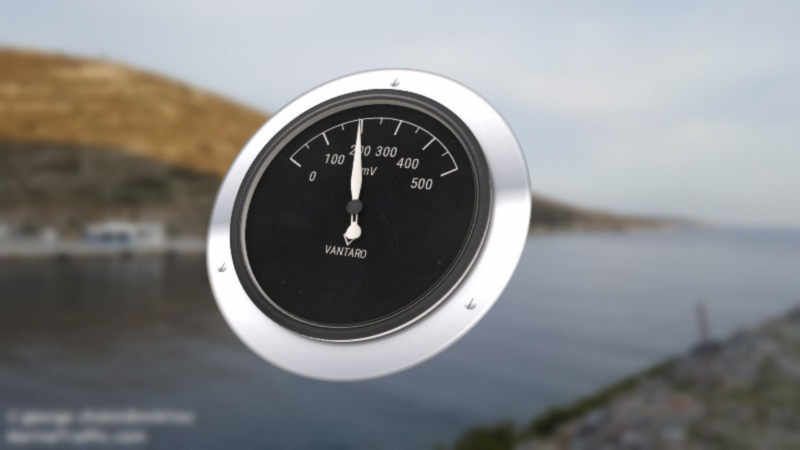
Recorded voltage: 200 mV
